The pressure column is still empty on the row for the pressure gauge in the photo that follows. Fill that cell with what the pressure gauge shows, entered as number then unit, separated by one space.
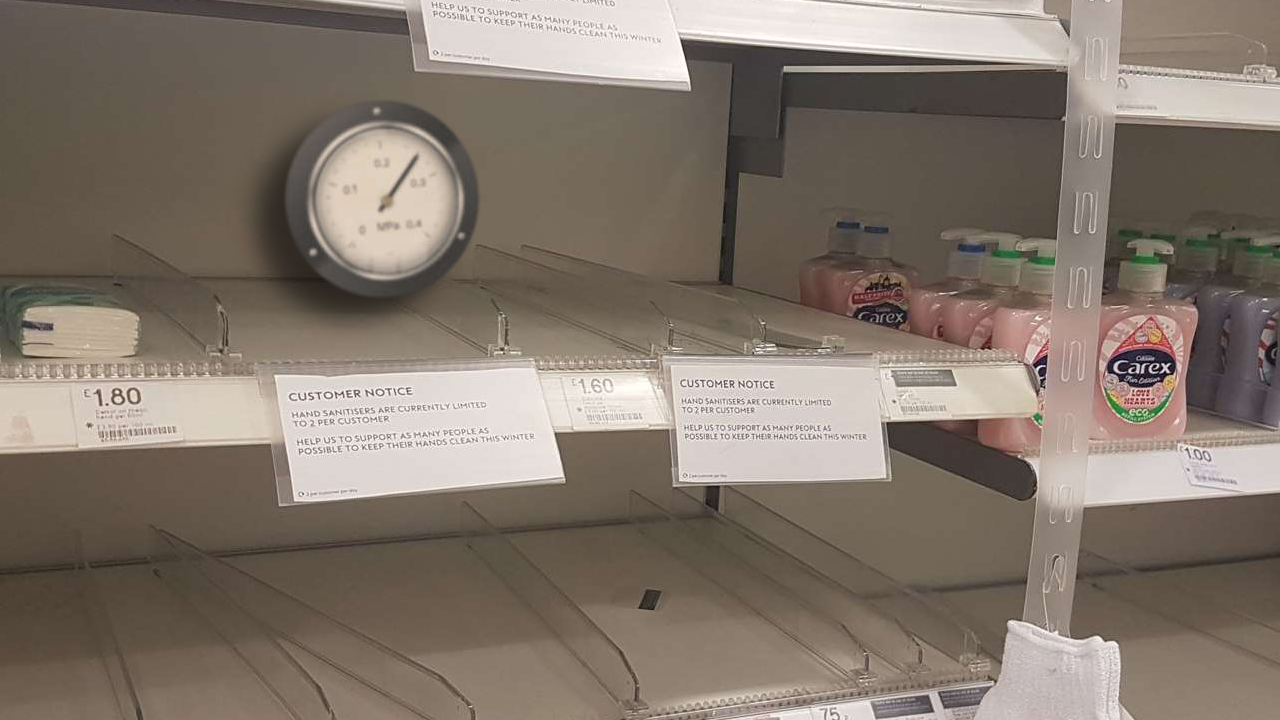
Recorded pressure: 0.26 MPa
